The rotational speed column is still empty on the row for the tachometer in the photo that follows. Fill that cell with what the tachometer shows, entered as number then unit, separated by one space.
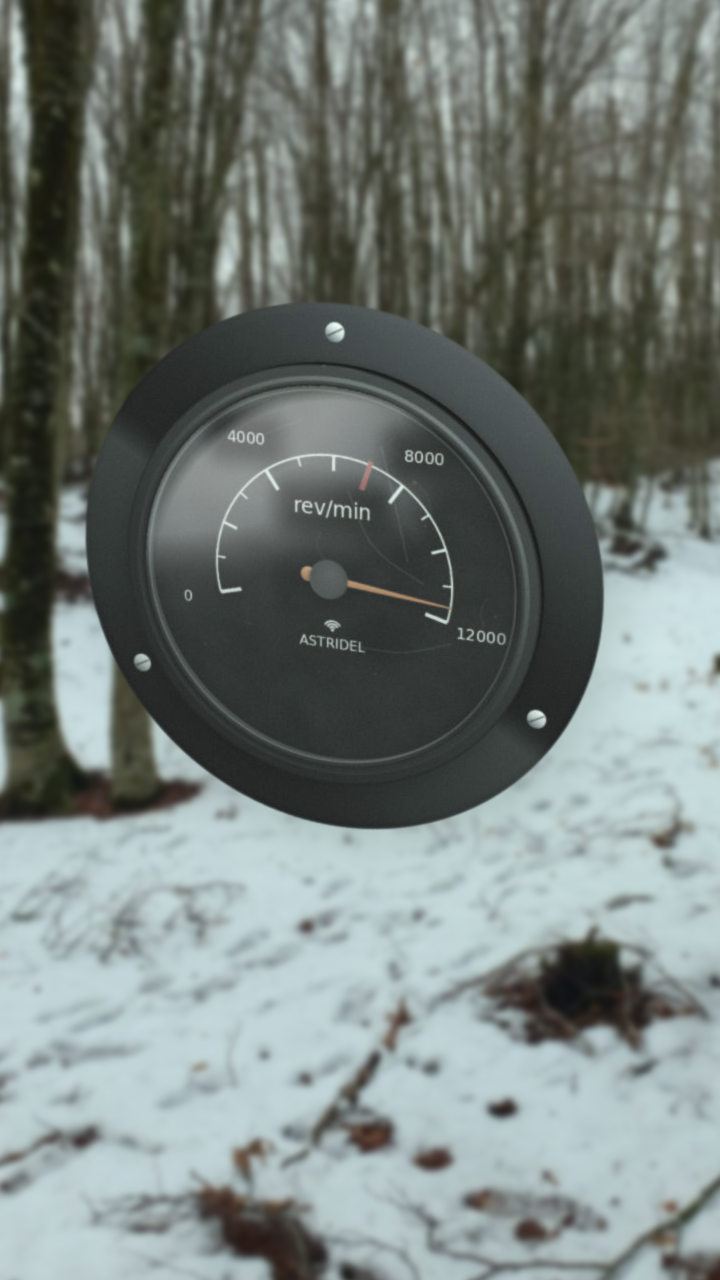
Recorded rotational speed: 11500 rpm
